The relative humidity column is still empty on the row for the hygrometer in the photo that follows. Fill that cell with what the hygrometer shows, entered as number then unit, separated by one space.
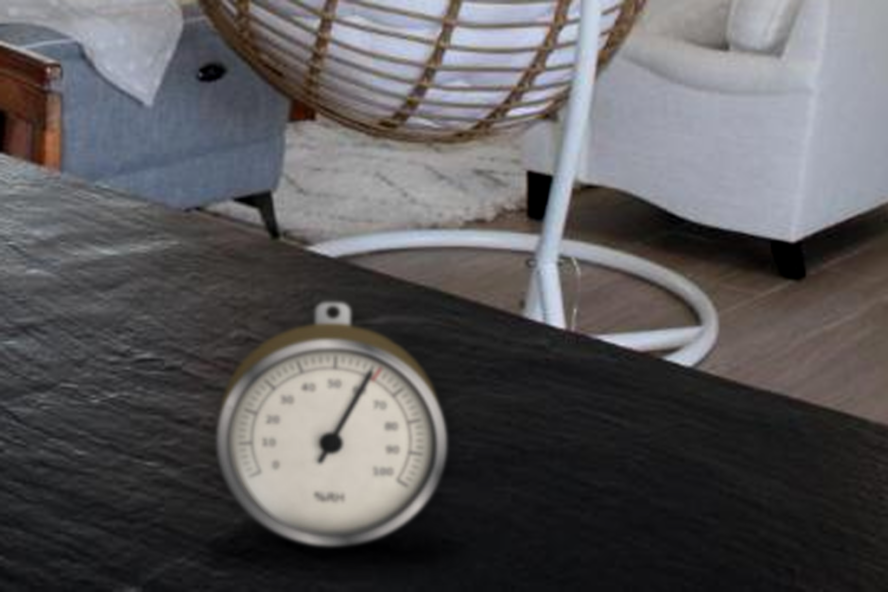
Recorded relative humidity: 60 %
